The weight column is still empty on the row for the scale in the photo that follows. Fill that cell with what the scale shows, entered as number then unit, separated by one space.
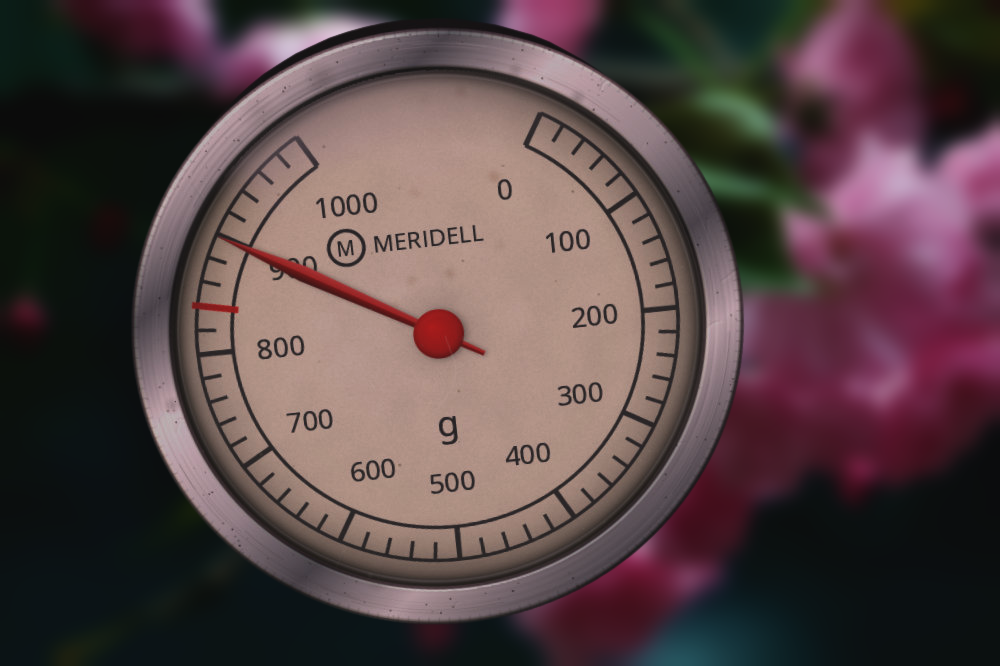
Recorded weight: 900 g
